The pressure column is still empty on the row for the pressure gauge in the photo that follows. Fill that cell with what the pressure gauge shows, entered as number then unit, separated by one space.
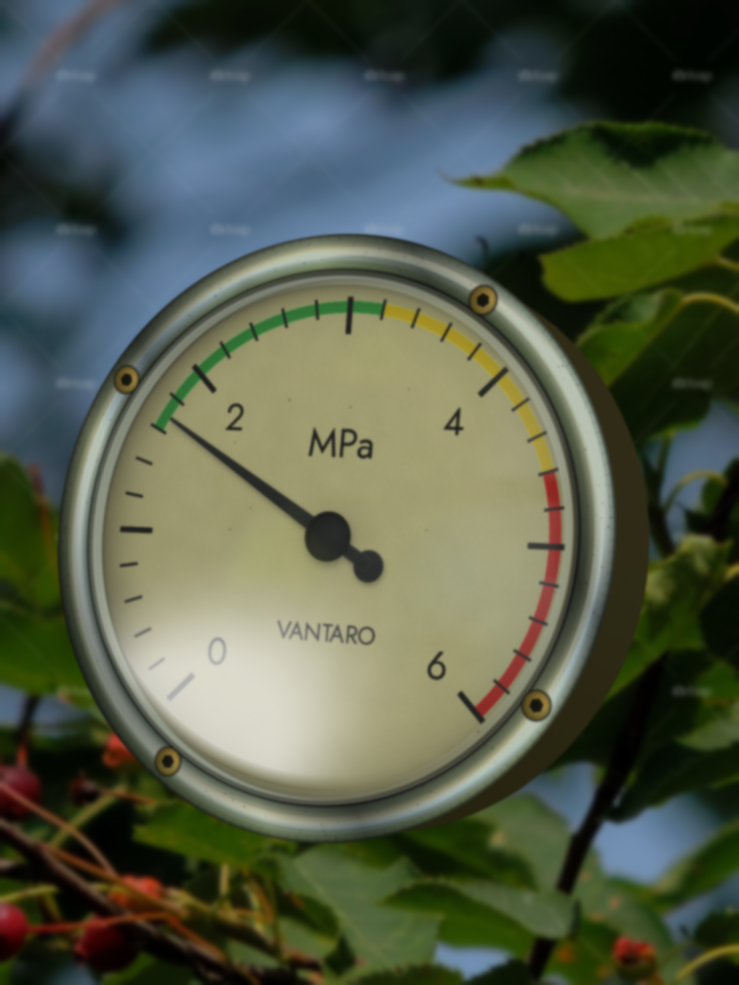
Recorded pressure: 1.7 MPa
